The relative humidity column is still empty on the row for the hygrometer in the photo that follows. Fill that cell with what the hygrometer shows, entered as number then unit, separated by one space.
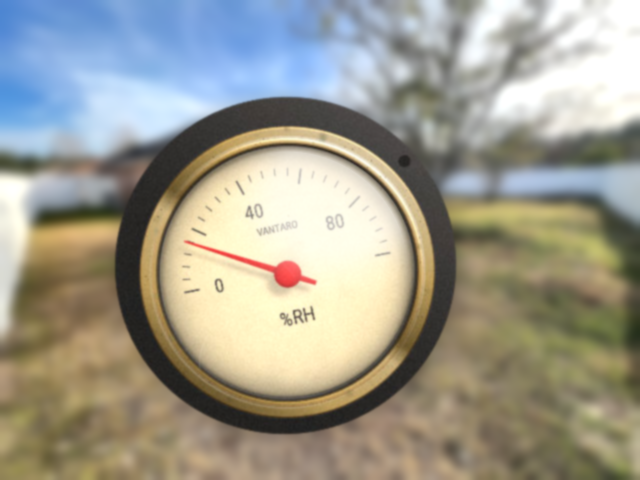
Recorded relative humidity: 16 %
